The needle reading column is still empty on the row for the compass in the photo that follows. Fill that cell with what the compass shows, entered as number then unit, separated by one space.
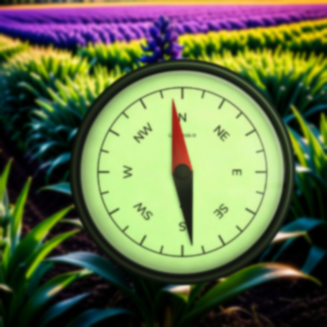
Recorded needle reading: 352.5 °
